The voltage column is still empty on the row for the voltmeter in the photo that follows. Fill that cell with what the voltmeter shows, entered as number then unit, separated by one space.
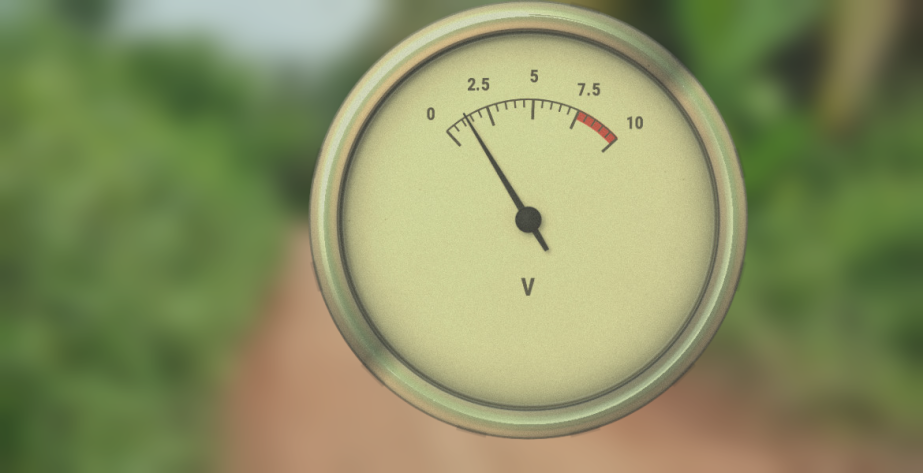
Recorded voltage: 1.25 V
